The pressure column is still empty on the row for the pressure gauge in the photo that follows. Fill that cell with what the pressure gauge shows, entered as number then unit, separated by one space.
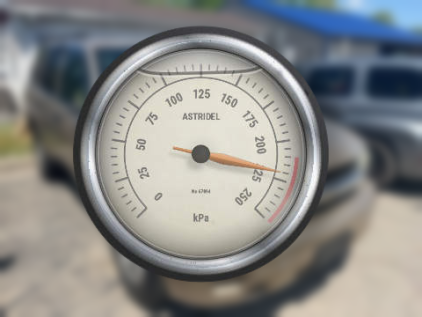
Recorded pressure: 220 kPa
